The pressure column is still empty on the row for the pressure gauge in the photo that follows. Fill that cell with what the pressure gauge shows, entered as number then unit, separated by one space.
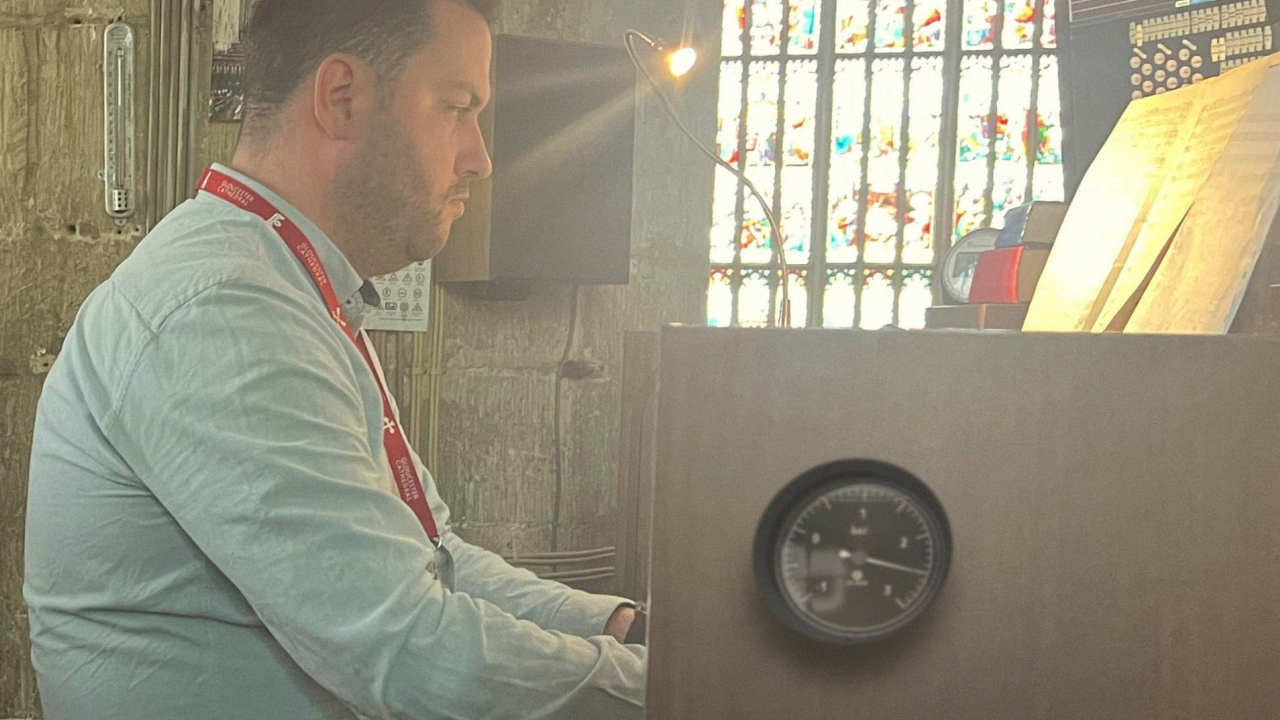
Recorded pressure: 2.5 bar
